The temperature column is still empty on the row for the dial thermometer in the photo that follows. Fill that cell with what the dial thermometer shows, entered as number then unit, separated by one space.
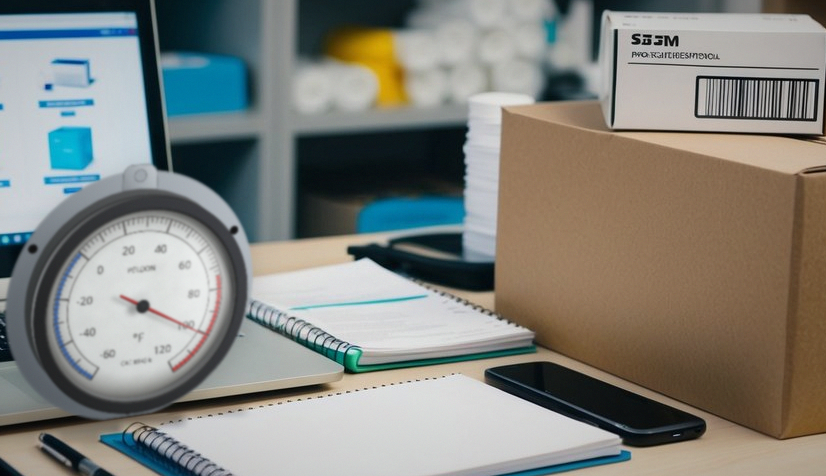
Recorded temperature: 100 °F
